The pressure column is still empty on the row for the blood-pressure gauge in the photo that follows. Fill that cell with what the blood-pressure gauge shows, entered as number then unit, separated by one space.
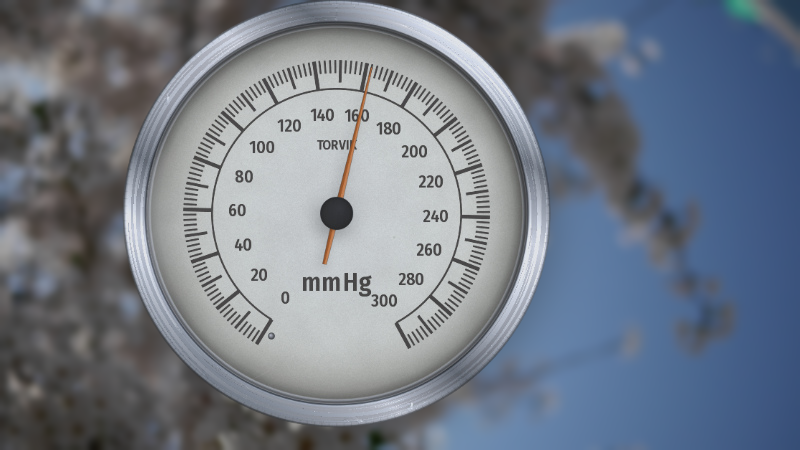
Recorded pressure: 162 mmHg
